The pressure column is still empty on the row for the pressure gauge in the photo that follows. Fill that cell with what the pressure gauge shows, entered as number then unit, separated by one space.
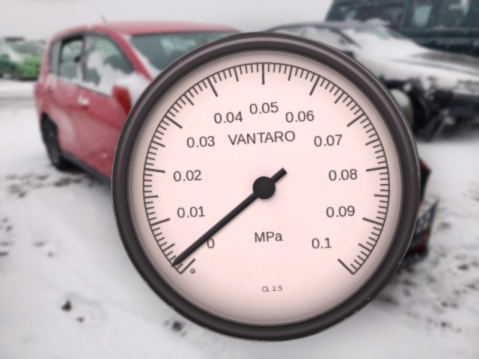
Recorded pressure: 0.002 MPa
